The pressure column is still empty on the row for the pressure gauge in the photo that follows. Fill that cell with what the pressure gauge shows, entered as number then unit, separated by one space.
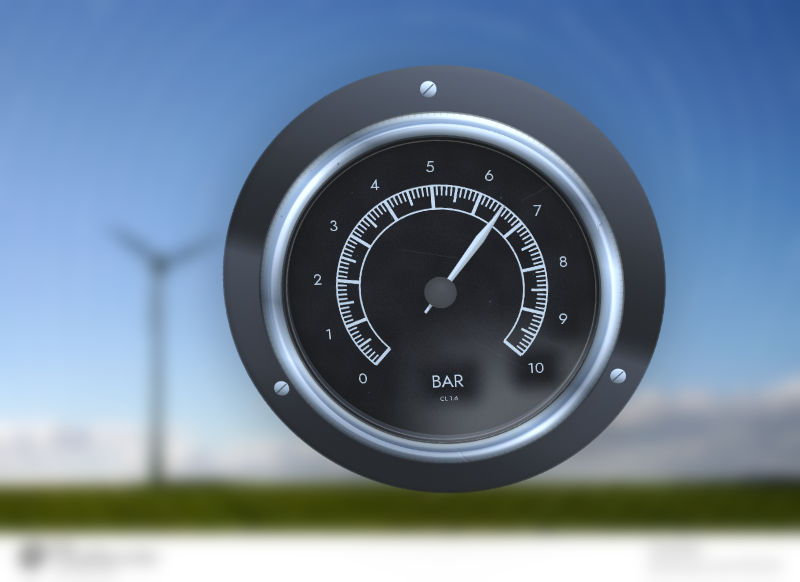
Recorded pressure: 6.5 bar
